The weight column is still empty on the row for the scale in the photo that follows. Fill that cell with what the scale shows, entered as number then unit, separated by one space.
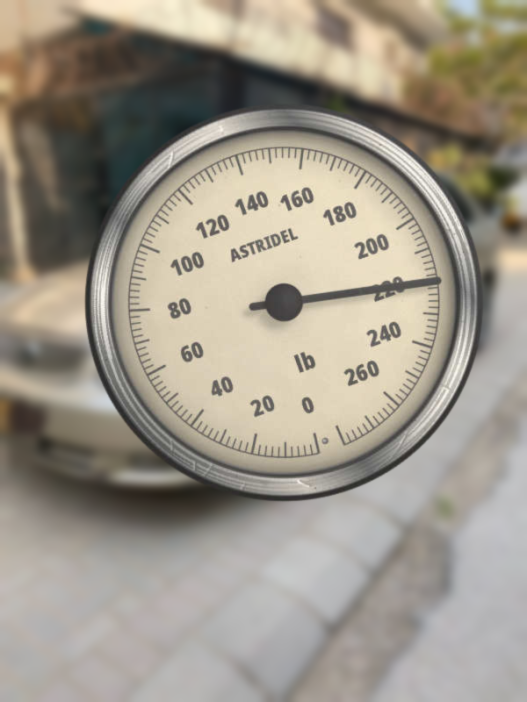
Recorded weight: 220 lb
